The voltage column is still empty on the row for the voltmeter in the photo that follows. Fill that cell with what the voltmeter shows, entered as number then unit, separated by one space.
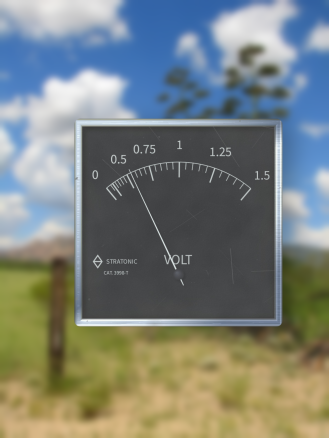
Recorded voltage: 0.55 V
